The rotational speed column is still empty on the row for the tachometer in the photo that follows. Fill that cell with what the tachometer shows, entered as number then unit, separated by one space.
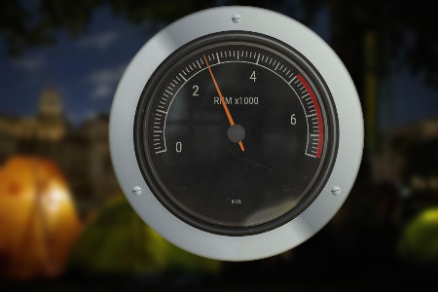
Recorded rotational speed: 2700 rpm
